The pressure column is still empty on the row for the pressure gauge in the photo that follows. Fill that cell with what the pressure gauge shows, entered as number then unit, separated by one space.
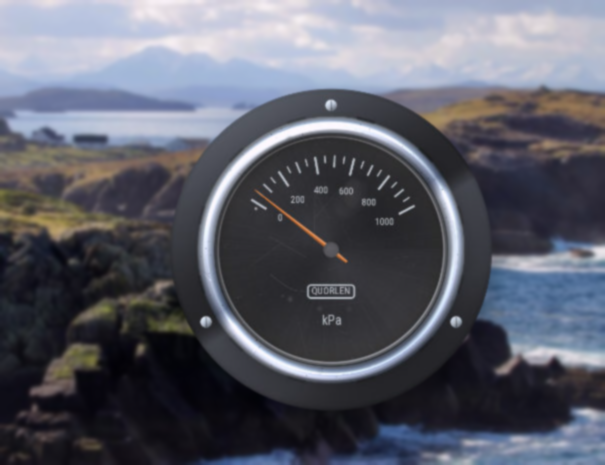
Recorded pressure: 50 kPa
